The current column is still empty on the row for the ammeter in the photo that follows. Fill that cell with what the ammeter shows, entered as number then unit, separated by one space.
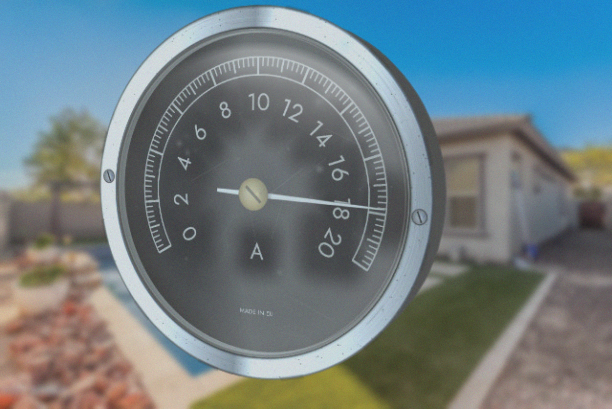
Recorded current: 17.8 A
